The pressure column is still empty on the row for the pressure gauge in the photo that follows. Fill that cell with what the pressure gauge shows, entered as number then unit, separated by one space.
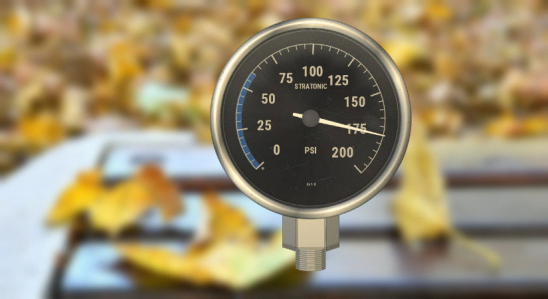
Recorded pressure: 175 psi
